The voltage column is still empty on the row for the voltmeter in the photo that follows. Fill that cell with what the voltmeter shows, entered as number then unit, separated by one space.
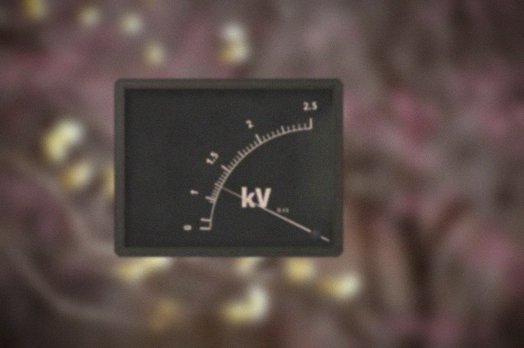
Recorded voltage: 1.25 kV
